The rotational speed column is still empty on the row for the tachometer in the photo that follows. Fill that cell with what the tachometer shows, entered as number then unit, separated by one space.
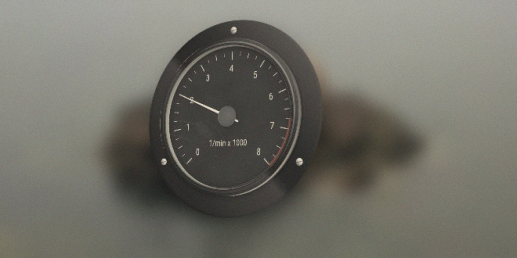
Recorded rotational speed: 2000 rpm
